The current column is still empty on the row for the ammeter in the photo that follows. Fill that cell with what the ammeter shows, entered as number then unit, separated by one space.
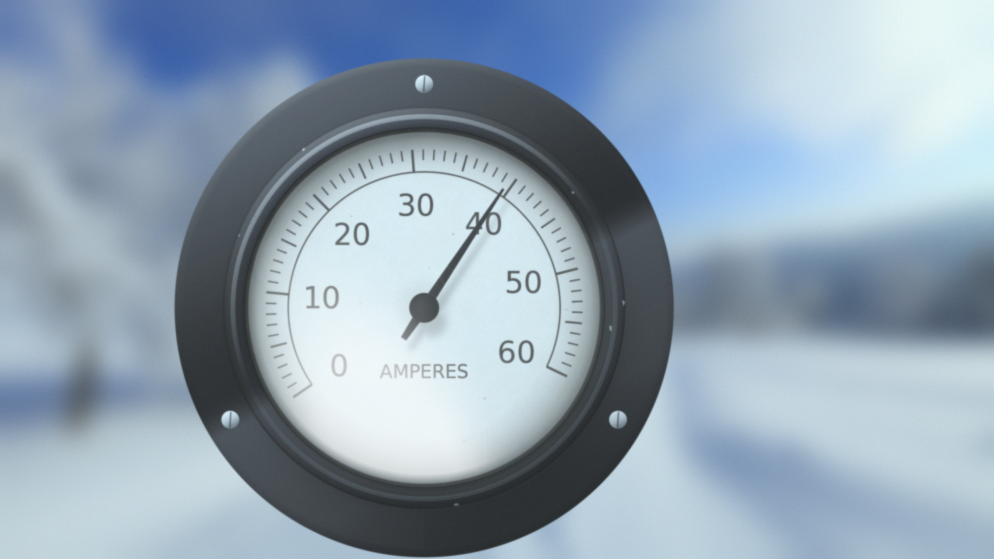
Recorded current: 39.5 A
